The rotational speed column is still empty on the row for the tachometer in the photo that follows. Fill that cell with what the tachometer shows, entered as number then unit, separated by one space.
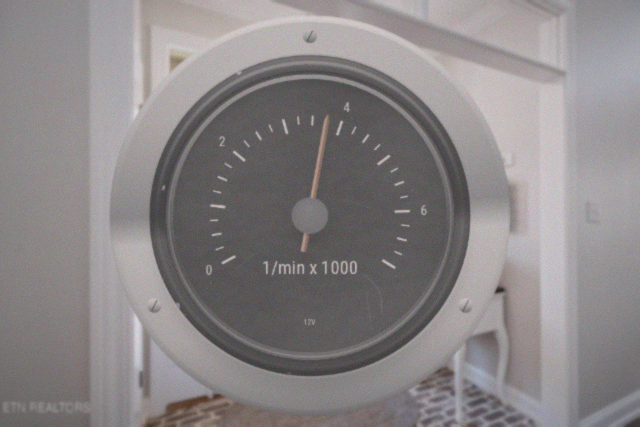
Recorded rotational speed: 3750 rpm
